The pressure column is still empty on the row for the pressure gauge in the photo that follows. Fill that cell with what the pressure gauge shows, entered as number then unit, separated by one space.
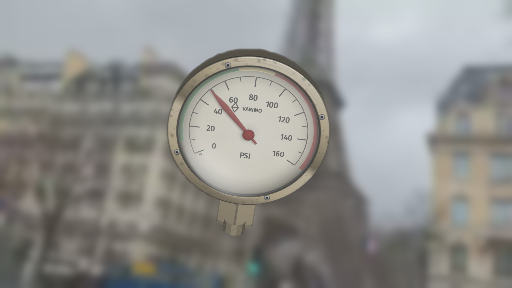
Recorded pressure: 50 psi
